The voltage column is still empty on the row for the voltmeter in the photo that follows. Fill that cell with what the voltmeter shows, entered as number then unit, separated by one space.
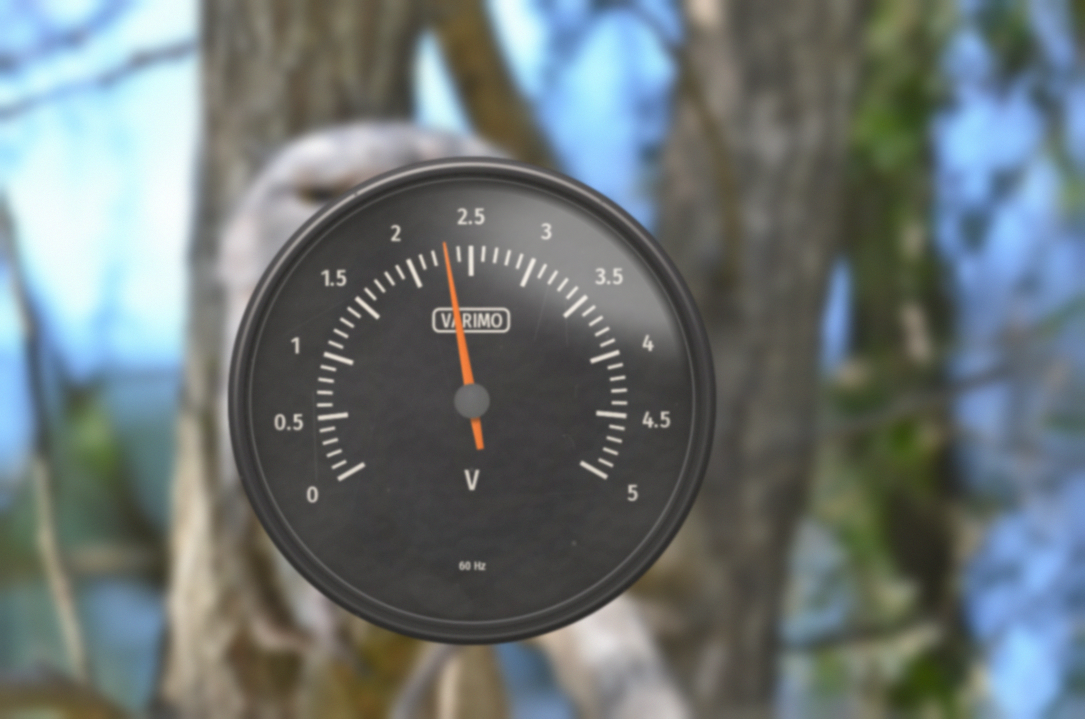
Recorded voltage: 2.3 V
